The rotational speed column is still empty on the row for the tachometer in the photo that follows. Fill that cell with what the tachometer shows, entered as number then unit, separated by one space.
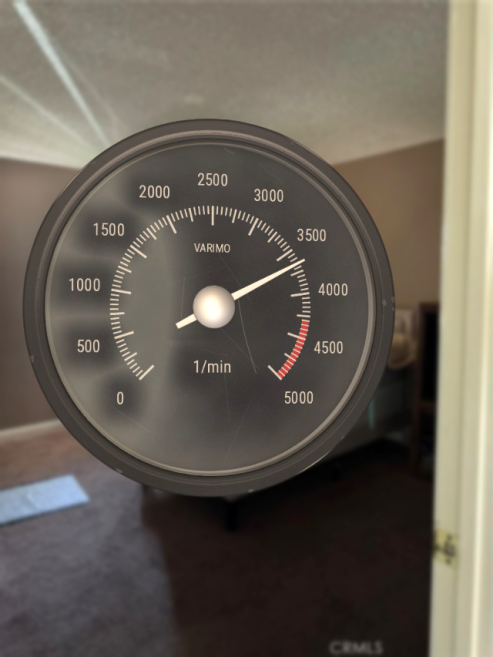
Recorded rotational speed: 3650 rpm
